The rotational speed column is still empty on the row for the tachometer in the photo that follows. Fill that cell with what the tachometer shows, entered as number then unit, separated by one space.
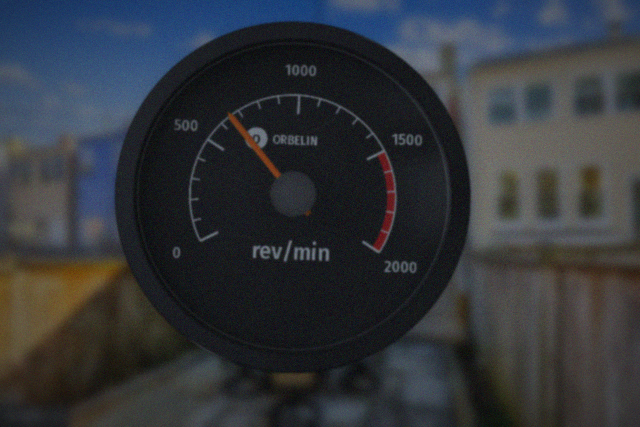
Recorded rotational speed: 650 rpm
